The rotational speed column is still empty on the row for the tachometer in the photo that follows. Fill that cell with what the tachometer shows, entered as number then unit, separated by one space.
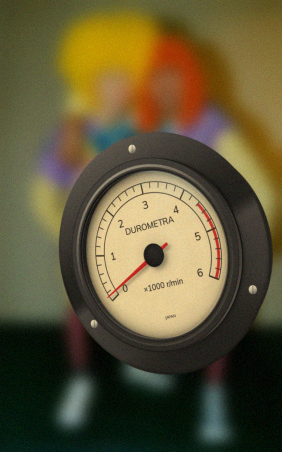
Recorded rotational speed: 100 rpm
